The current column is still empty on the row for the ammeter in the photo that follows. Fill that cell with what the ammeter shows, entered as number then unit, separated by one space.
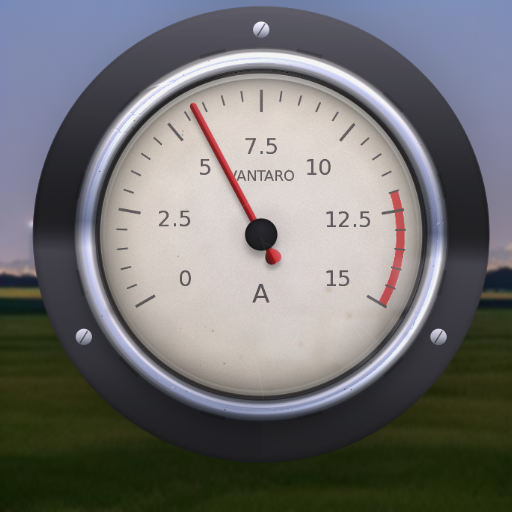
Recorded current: 5.75 A
